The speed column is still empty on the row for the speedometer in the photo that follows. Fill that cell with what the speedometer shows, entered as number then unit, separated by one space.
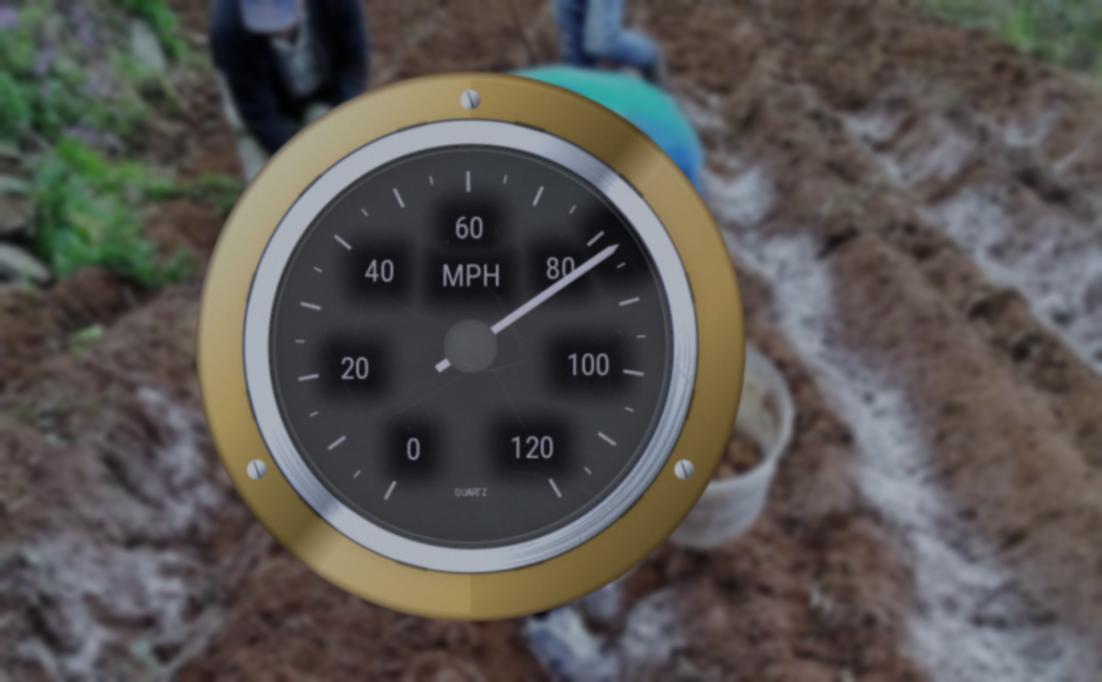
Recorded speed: 82.5 mph
